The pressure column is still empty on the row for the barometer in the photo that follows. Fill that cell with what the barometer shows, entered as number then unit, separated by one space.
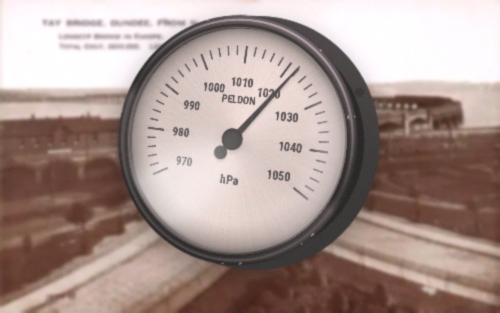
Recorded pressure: 1022 hPa
